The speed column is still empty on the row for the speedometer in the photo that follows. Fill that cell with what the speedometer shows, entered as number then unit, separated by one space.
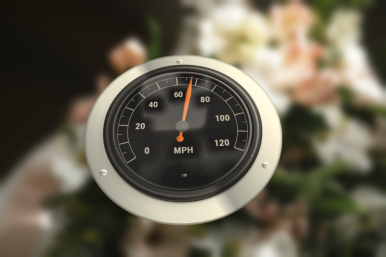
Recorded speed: 67.5 mph
